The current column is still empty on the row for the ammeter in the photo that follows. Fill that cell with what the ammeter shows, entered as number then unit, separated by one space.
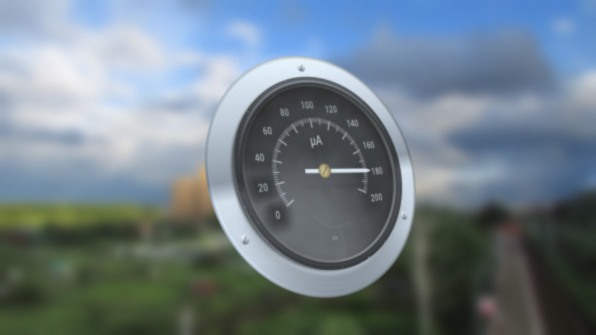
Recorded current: 180 µA
